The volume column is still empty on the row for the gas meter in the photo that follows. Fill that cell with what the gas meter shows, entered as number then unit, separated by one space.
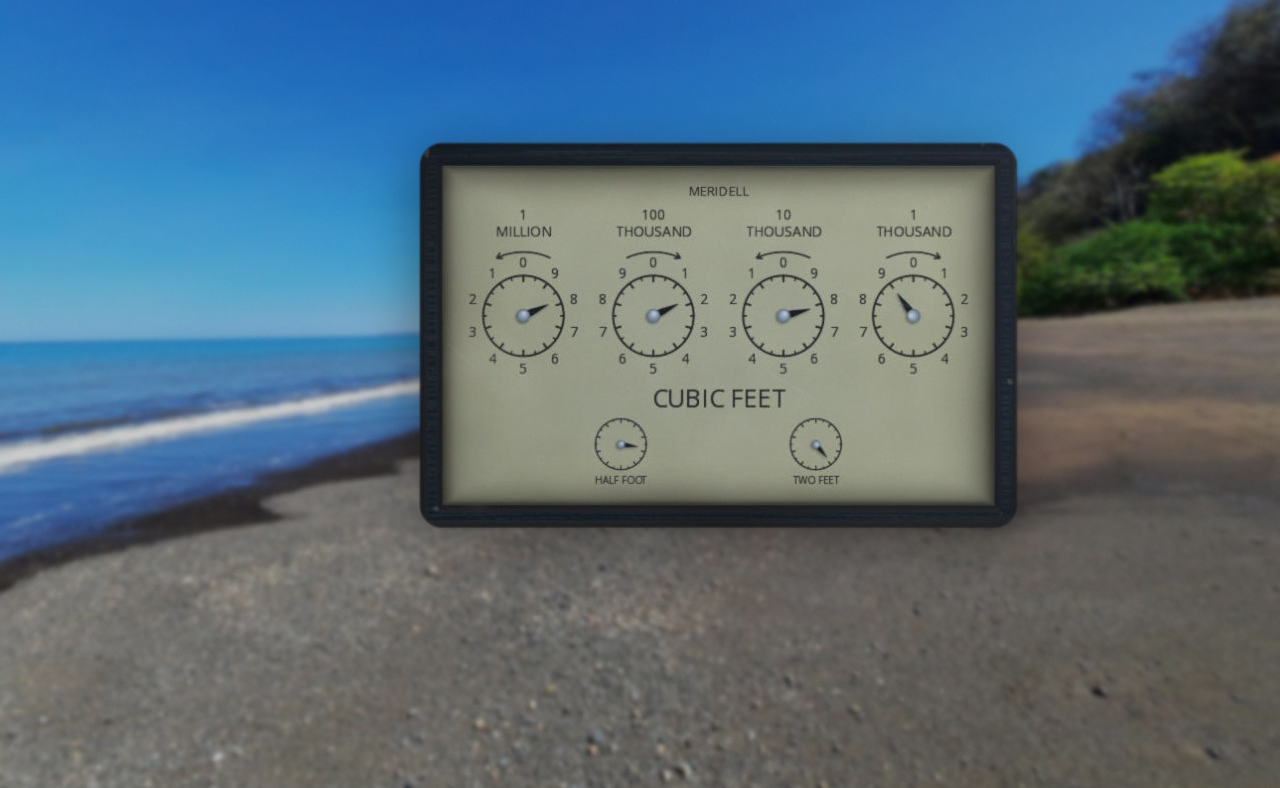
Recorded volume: 817900 ft³
